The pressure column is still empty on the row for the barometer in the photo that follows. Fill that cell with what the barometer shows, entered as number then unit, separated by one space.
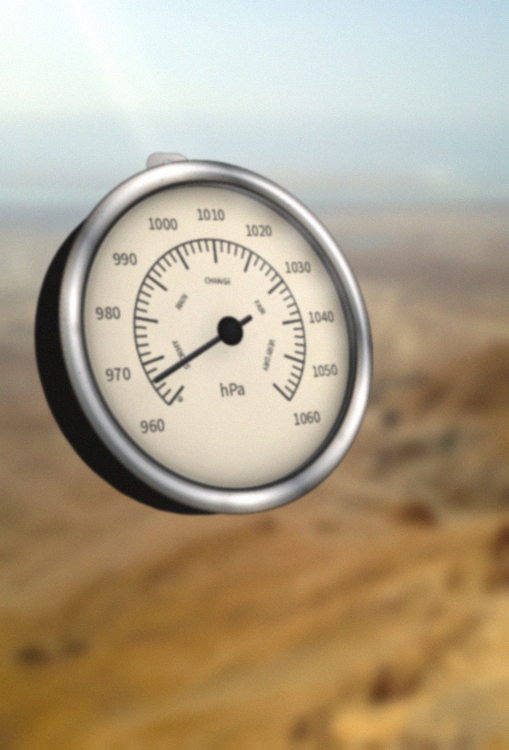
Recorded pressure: 966 hPa
